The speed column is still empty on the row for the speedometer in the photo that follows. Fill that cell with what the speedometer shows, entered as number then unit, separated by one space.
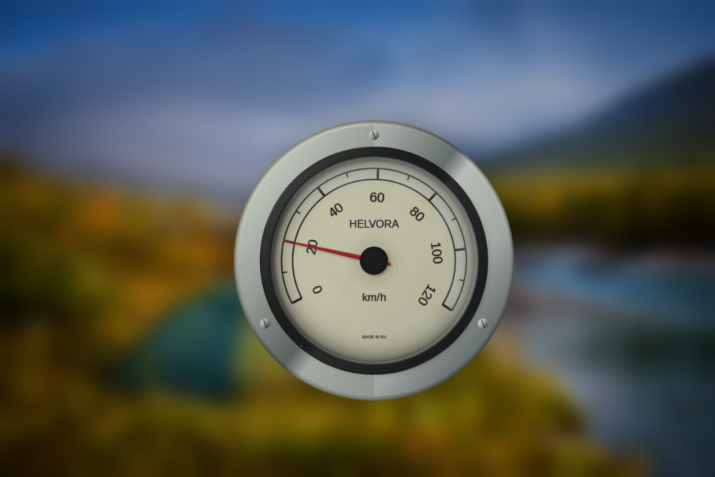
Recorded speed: 20 km/h
